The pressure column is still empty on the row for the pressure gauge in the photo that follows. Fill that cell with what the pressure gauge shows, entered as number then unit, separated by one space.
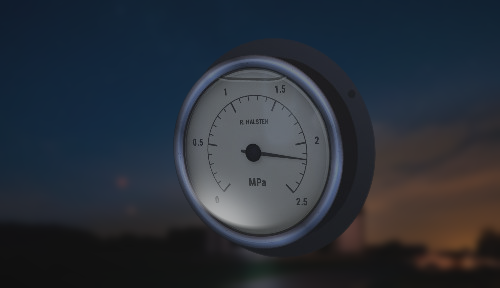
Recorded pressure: 2.15 MPa
